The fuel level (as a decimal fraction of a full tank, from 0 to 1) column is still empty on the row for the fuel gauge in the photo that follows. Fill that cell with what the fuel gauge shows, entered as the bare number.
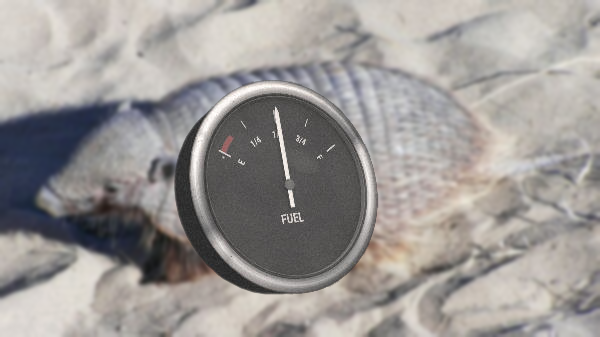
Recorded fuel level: 0.5
